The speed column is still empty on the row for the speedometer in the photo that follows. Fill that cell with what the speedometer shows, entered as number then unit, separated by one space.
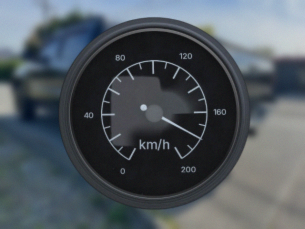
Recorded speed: 180 km/h
